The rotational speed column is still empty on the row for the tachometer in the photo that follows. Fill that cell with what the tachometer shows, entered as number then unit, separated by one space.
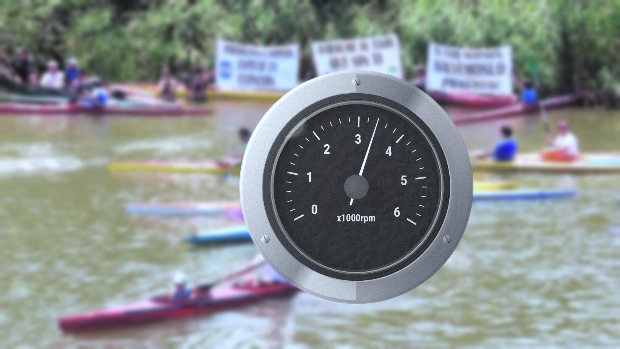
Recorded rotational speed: 3400 rpm
